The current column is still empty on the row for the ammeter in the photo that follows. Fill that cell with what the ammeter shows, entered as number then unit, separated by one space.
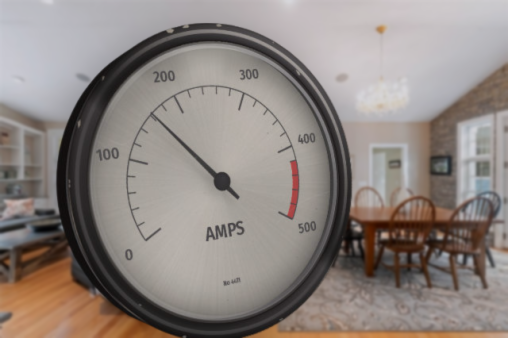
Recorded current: 160 A
